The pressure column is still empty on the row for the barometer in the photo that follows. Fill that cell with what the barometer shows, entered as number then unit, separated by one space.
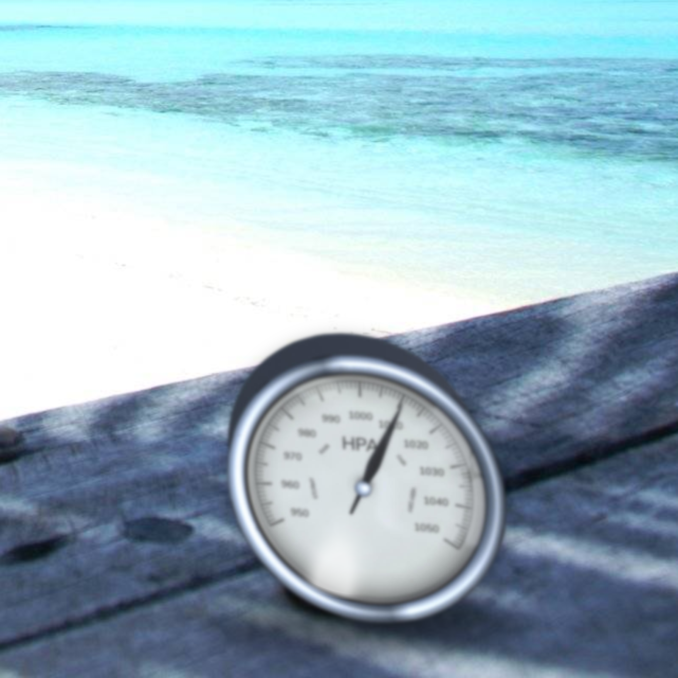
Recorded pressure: 1010 hPa
